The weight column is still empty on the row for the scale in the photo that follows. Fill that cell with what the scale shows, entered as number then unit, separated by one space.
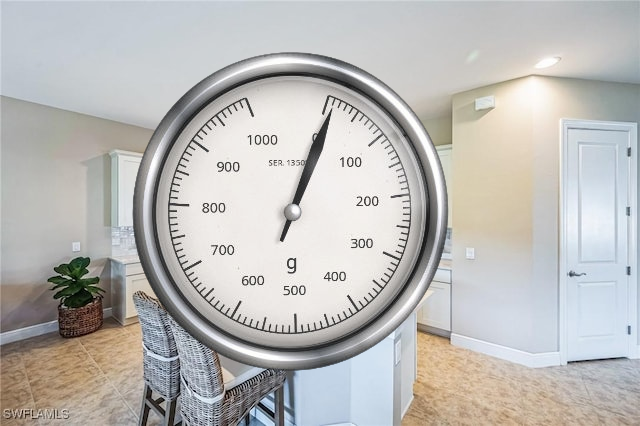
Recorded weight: 10 g
